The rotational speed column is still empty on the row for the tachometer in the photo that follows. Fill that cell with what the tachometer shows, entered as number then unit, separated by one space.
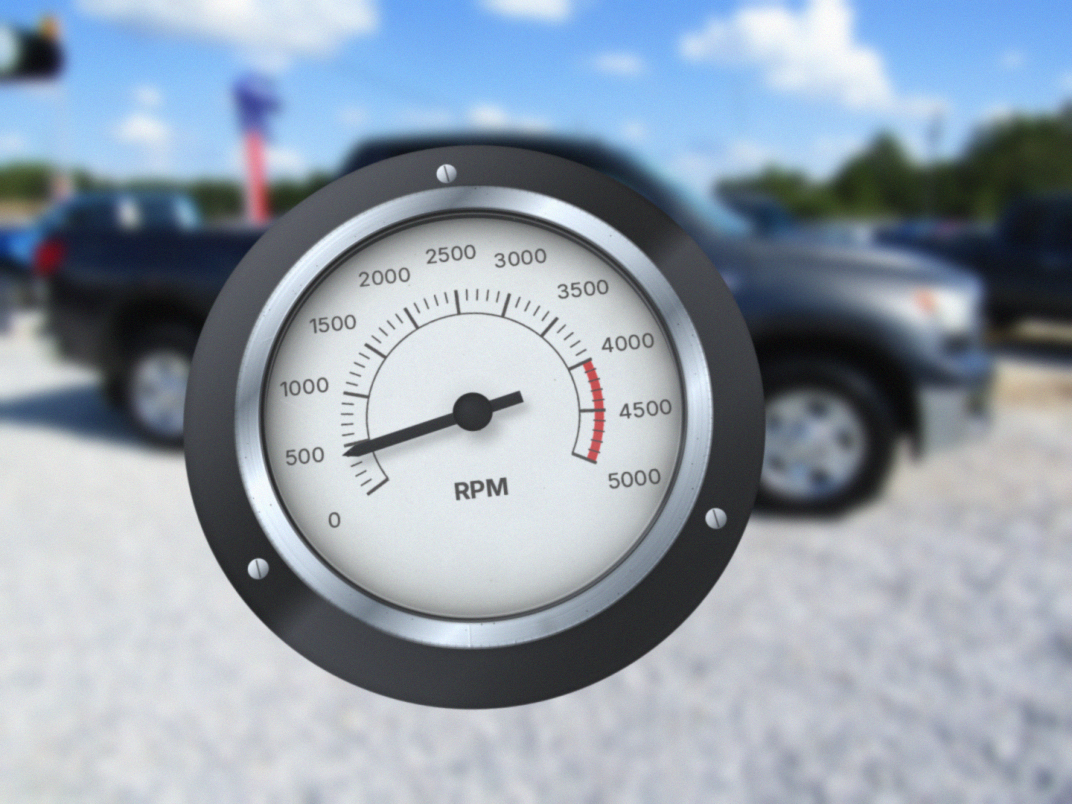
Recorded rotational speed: 400 rpm
